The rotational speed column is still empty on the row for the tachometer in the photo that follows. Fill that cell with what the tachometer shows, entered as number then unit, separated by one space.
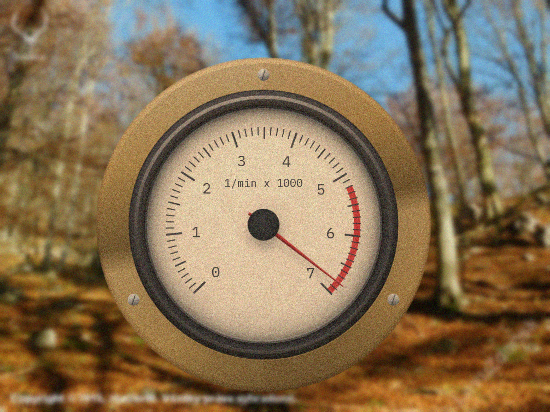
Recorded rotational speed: 6800 rpm
